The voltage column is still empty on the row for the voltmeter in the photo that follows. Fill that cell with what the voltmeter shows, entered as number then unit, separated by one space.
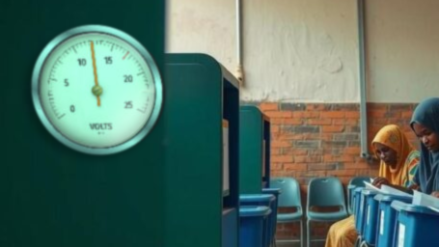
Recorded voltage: 12.5 V
